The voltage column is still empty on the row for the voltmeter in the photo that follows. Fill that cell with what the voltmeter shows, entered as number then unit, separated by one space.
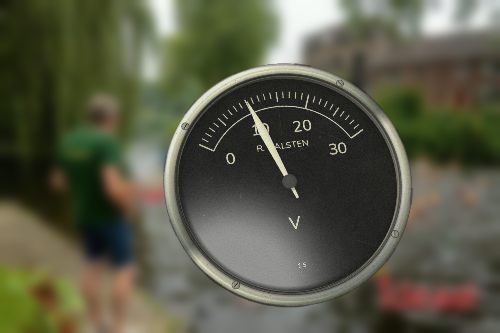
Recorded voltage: 10 V
